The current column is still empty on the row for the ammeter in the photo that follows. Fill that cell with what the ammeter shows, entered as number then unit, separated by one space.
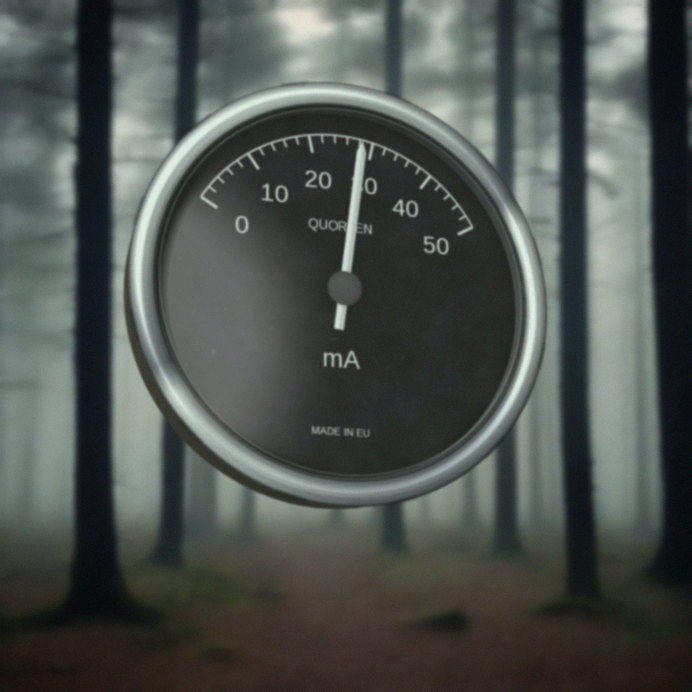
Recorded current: 28 mA
